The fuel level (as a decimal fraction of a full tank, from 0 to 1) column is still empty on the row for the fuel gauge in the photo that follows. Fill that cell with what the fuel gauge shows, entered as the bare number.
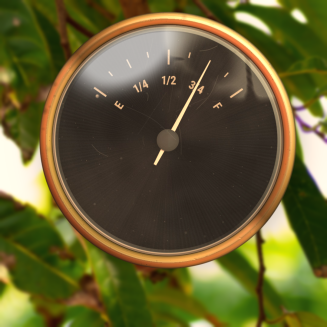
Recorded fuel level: 0.75
